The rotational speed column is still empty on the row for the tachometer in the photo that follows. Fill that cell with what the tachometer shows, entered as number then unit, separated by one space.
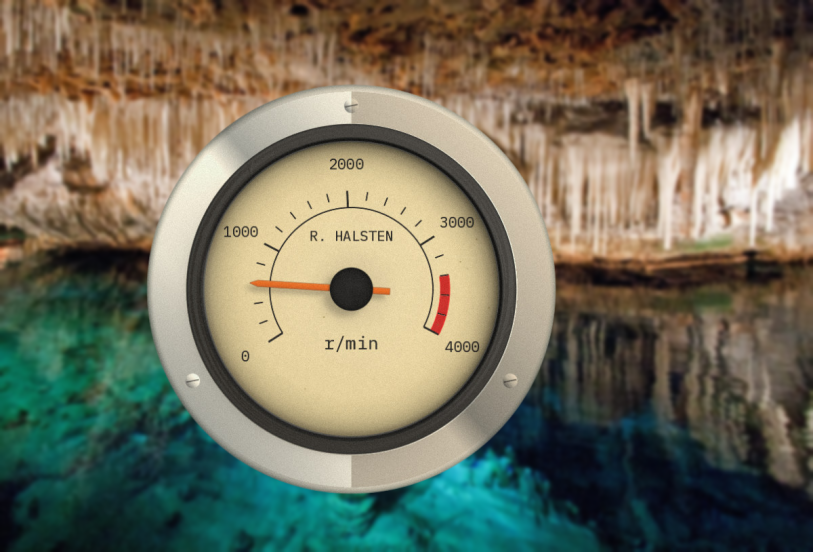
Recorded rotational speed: 600 rpm
